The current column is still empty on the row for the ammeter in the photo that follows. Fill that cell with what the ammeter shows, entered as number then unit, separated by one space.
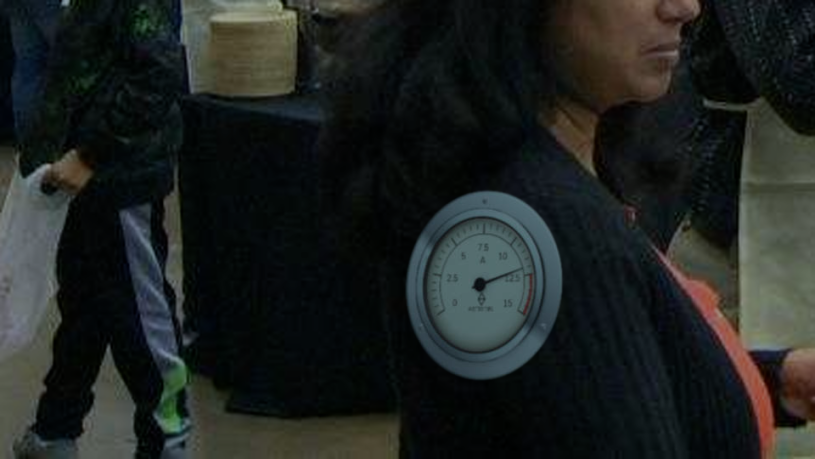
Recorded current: 12 A
